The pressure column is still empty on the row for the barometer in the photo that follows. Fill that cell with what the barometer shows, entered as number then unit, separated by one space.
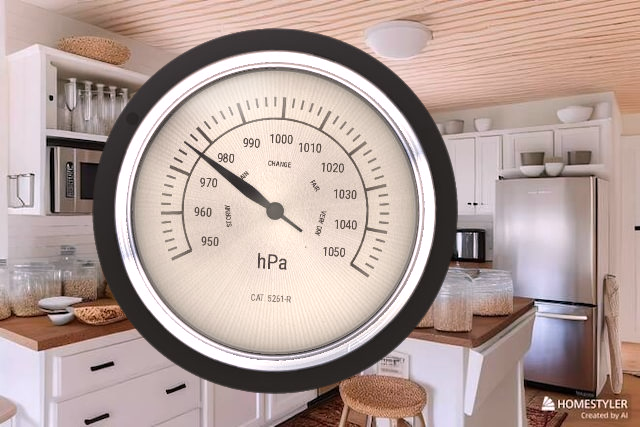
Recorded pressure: 976 hPa
